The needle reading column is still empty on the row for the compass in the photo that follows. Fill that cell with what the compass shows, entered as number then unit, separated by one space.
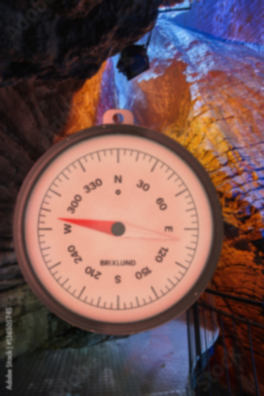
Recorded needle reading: 280 °
